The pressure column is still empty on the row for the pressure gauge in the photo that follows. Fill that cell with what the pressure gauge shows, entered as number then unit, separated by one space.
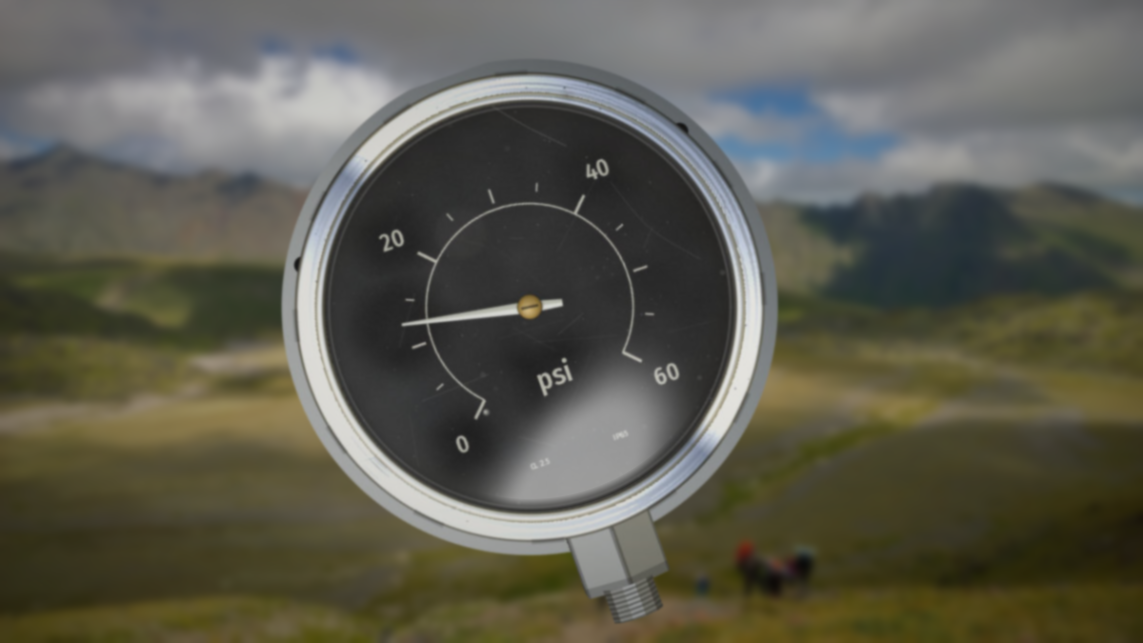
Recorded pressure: 12.5 psi
